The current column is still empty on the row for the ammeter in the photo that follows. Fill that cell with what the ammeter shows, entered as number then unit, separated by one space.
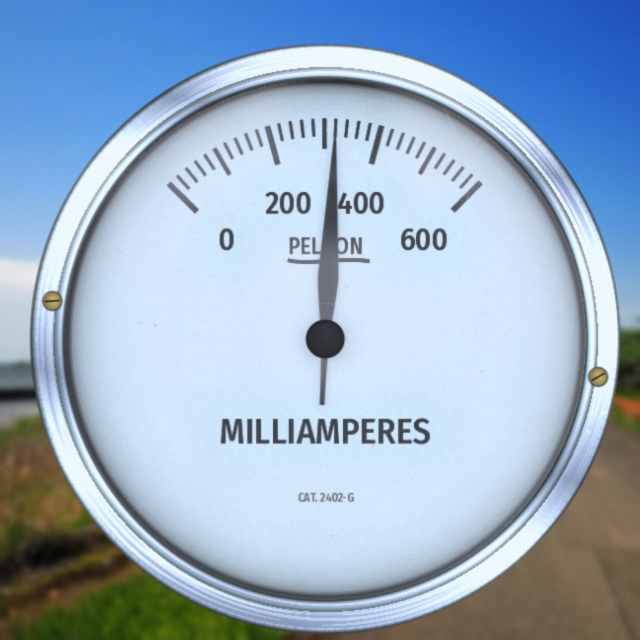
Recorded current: 320 mA
